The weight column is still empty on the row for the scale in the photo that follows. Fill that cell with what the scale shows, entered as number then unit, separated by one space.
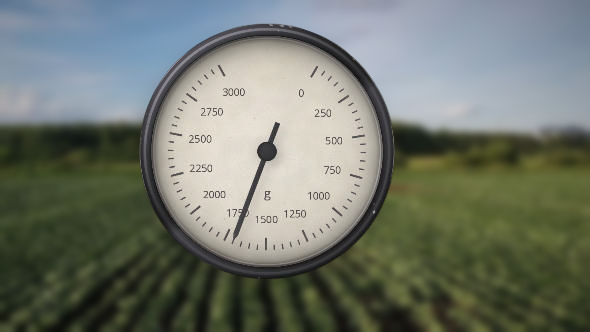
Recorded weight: 1700 g
